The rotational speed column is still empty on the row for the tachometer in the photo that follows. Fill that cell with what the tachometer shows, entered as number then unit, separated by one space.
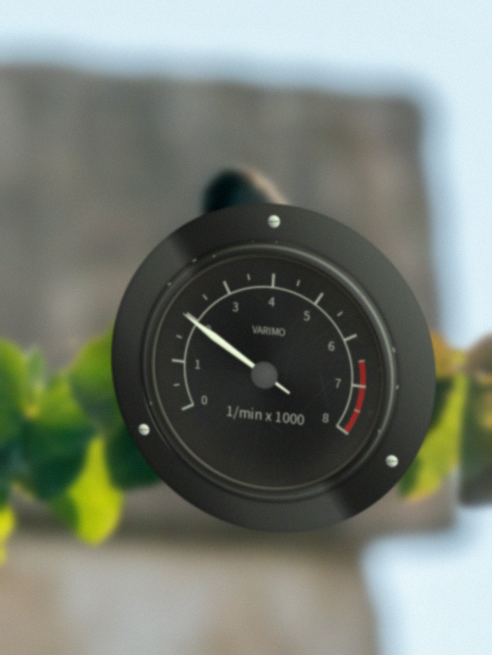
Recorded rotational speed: 2000 rpm
